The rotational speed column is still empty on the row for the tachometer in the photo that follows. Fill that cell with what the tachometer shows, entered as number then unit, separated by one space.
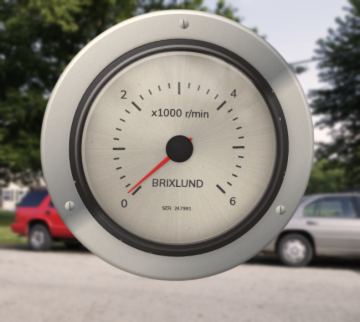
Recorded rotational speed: 100 rpm
